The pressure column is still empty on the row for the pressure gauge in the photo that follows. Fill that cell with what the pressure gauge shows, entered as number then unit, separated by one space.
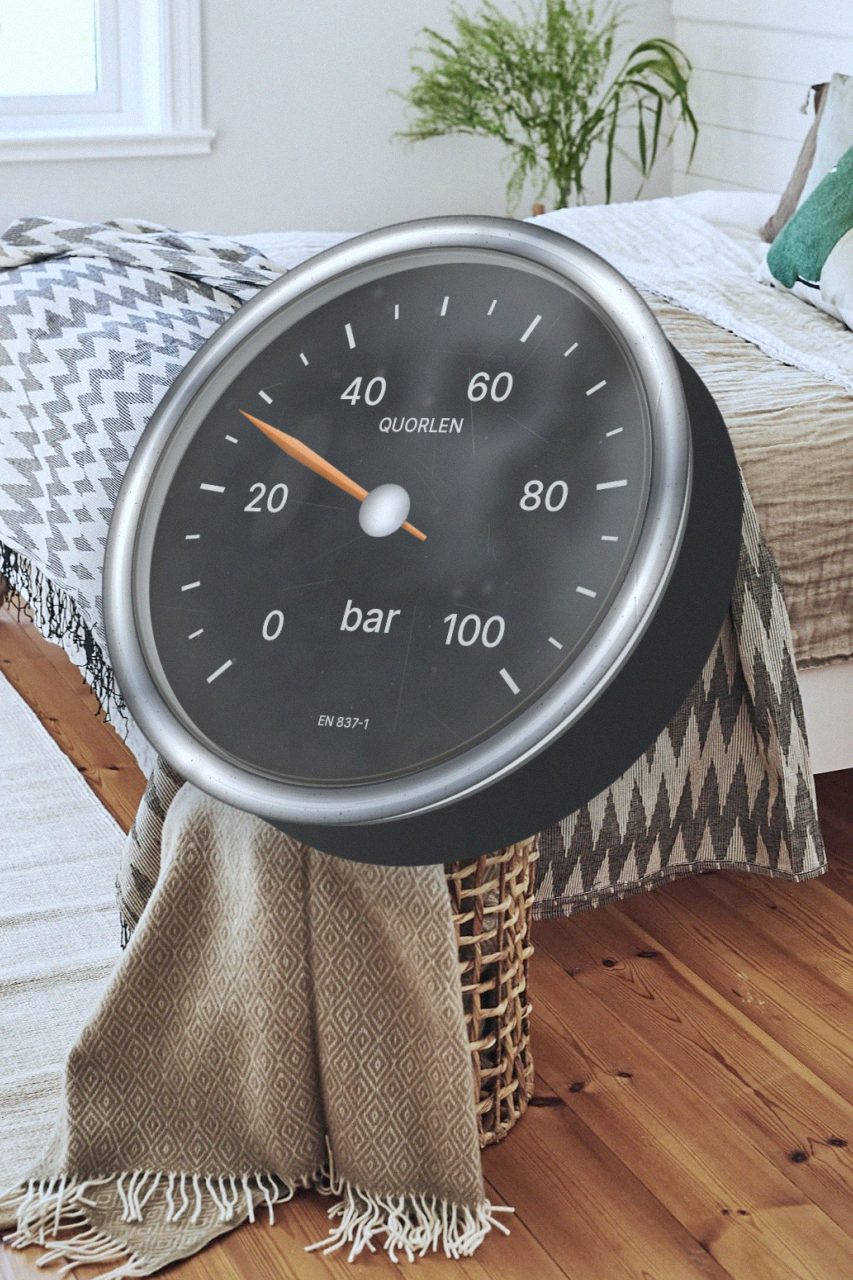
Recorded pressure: 27.5 bar
